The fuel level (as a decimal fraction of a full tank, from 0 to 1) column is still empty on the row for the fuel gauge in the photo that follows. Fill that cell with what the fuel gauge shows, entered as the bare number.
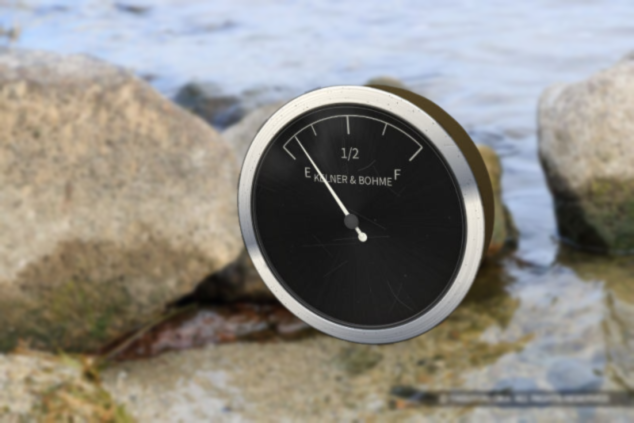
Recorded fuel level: 0.125
